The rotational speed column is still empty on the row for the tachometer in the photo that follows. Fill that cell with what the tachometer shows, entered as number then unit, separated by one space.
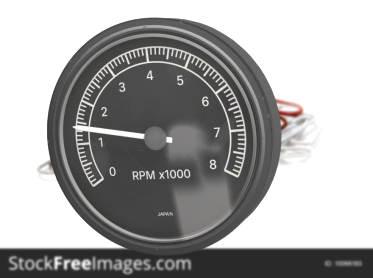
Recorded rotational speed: 1400 rpm
